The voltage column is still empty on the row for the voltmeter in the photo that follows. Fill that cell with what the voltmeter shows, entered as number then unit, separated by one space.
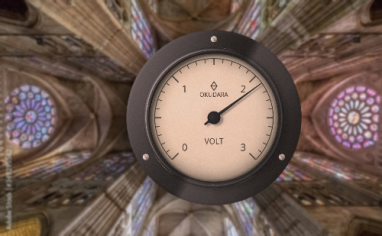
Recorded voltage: 2.1 V
